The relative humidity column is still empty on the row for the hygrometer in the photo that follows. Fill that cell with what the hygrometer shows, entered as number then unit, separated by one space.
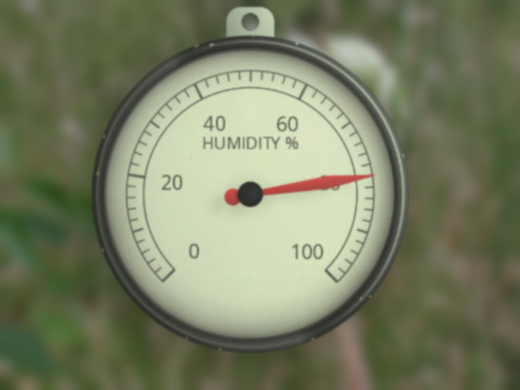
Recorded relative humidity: 80 %
